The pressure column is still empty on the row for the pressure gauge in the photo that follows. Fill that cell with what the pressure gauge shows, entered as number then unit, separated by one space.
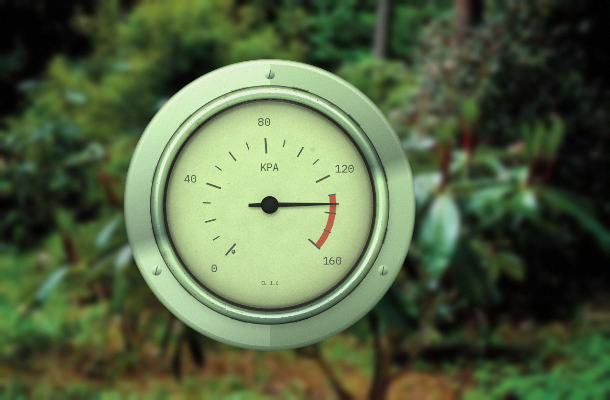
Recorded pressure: 135 kPa
